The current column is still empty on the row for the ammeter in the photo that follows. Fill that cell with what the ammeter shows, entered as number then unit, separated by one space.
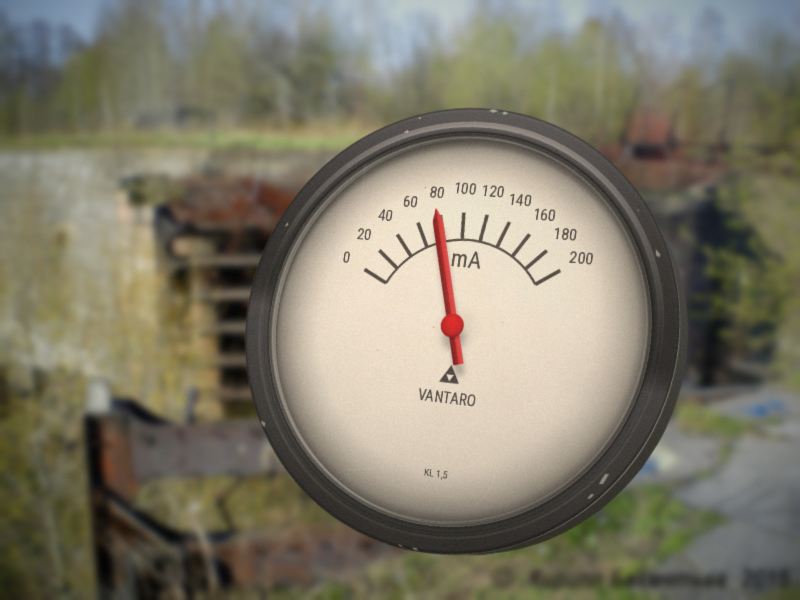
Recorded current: 80 mA
